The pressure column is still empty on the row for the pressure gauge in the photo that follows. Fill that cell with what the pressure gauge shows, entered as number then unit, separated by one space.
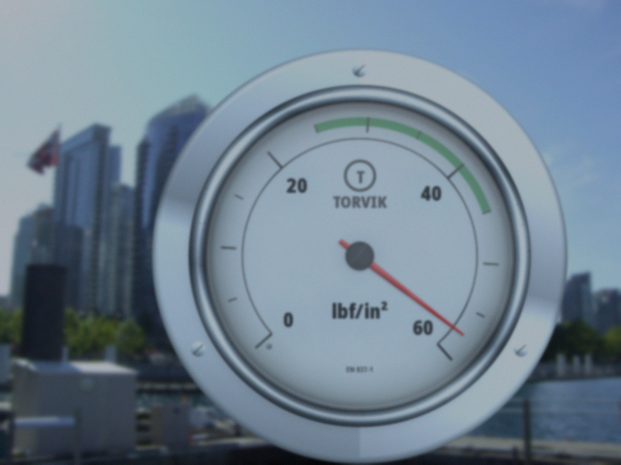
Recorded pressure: 57.5 psi
